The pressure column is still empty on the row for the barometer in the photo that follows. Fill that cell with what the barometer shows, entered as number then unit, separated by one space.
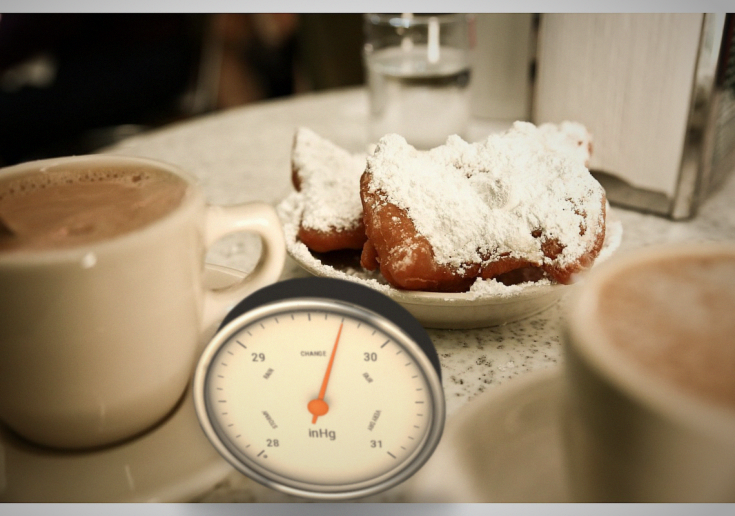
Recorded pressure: 29.7 inHg
